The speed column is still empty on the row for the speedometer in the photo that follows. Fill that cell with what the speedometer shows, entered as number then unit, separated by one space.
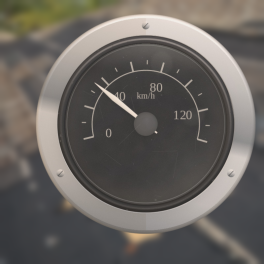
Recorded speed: 35 km/h
